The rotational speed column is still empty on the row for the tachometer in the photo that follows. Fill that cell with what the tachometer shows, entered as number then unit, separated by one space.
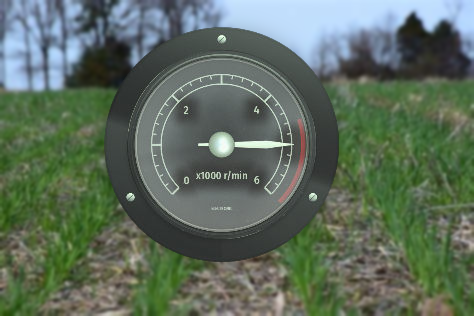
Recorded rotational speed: 5000 rpm
